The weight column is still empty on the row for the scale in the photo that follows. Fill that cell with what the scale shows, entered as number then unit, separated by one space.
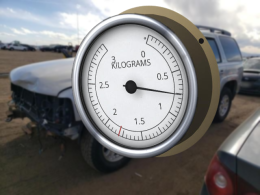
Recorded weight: 0.75 kg
